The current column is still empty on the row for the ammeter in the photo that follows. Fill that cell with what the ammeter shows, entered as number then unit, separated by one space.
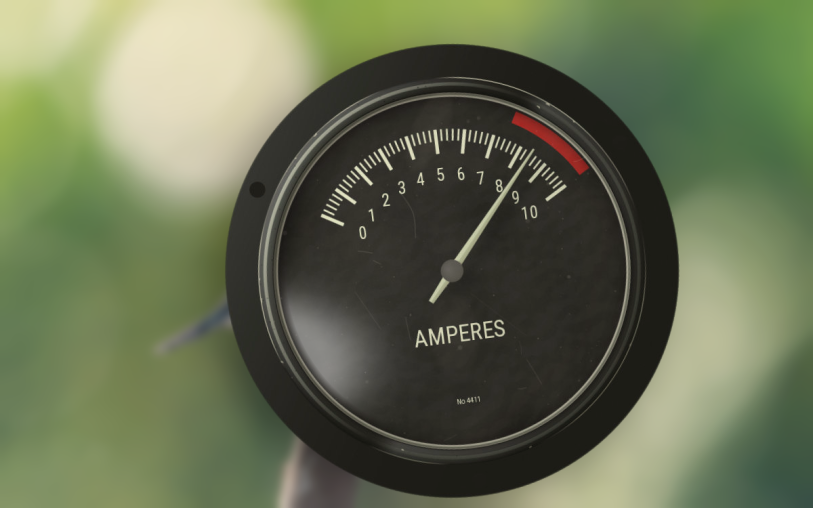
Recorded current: 8.4 A
